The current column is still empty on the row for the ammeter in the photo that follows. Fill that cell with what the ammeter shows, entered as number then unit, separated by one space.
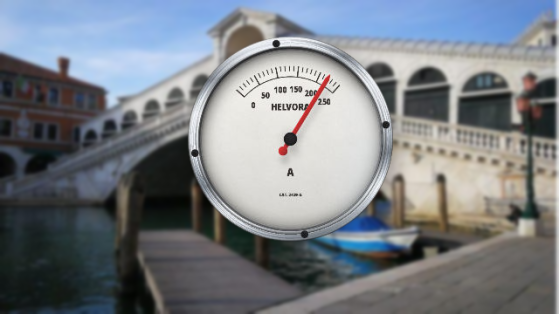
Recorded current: 220 A
